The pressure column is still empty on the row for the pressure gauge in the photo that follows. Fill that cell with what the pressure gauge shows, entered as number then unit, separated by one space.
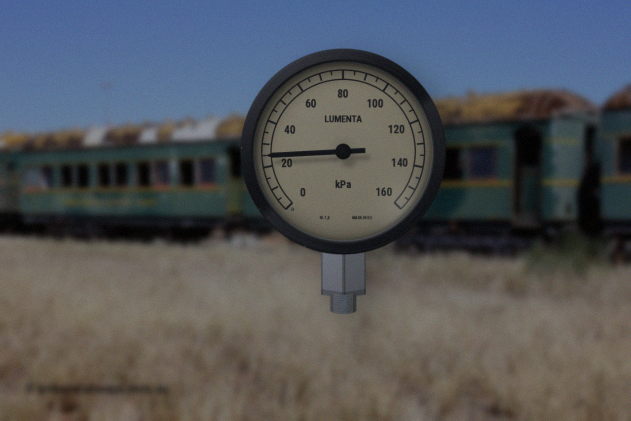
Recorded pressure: 25 kPa
